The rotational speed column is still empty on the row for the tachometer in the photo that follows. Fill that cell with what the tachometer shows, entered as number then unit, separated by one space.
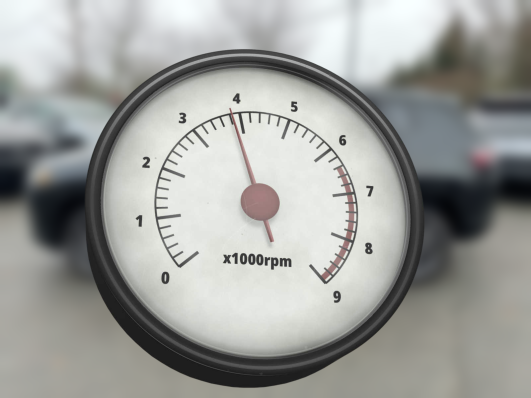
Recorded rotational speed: 3800 rpm
